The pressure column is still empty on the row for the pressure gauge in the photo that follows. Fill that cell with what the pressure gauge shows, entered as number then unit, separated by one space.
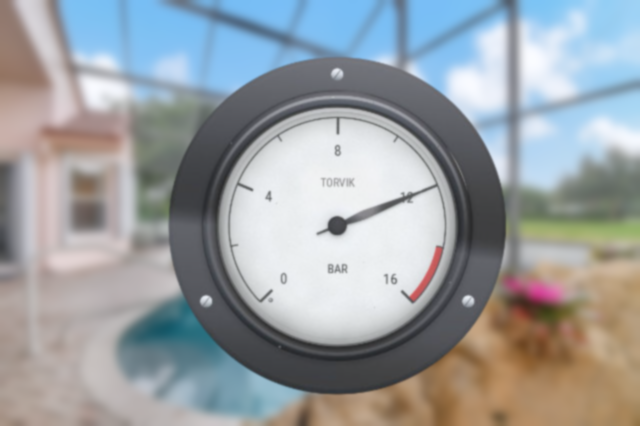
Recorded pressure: 12 bar
